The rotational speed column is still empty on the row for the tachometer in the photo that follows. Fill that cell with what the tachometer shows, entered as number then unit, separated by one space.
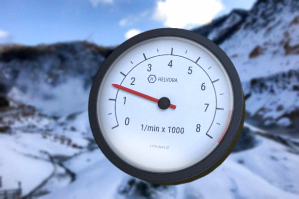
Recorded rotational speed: 1500 rpm
